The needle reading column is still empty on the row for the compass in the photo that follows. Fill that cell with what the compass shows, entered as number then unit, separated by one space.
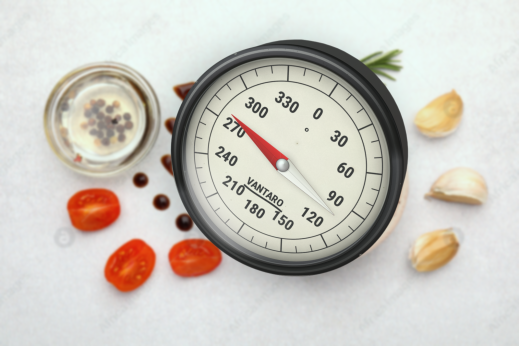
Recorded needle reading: 280 °
